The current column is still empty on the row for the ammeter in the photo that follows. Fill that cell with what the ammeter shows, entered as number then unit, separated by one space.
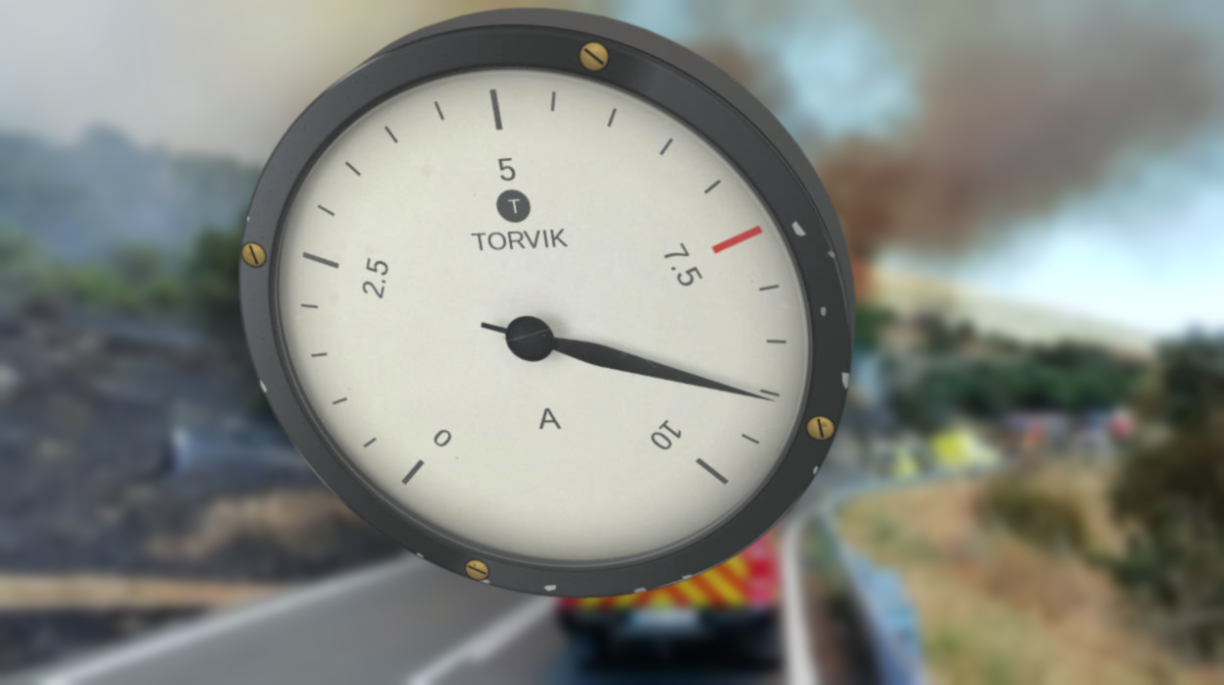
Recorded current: 9 A
